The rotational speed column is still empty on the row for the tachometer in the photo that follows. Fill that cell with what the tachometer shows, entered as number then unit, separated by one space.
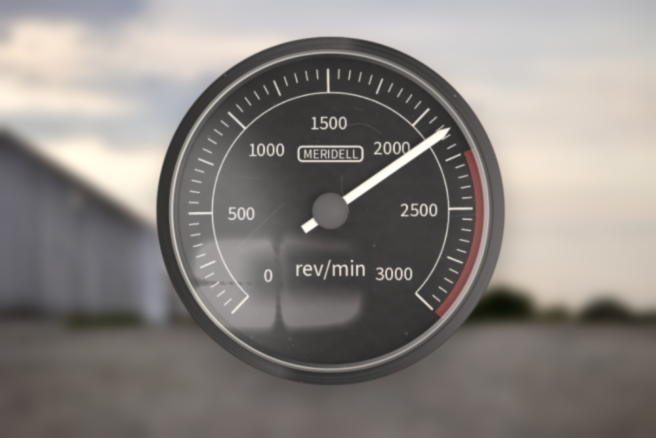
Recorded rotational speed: 2125 rpm
